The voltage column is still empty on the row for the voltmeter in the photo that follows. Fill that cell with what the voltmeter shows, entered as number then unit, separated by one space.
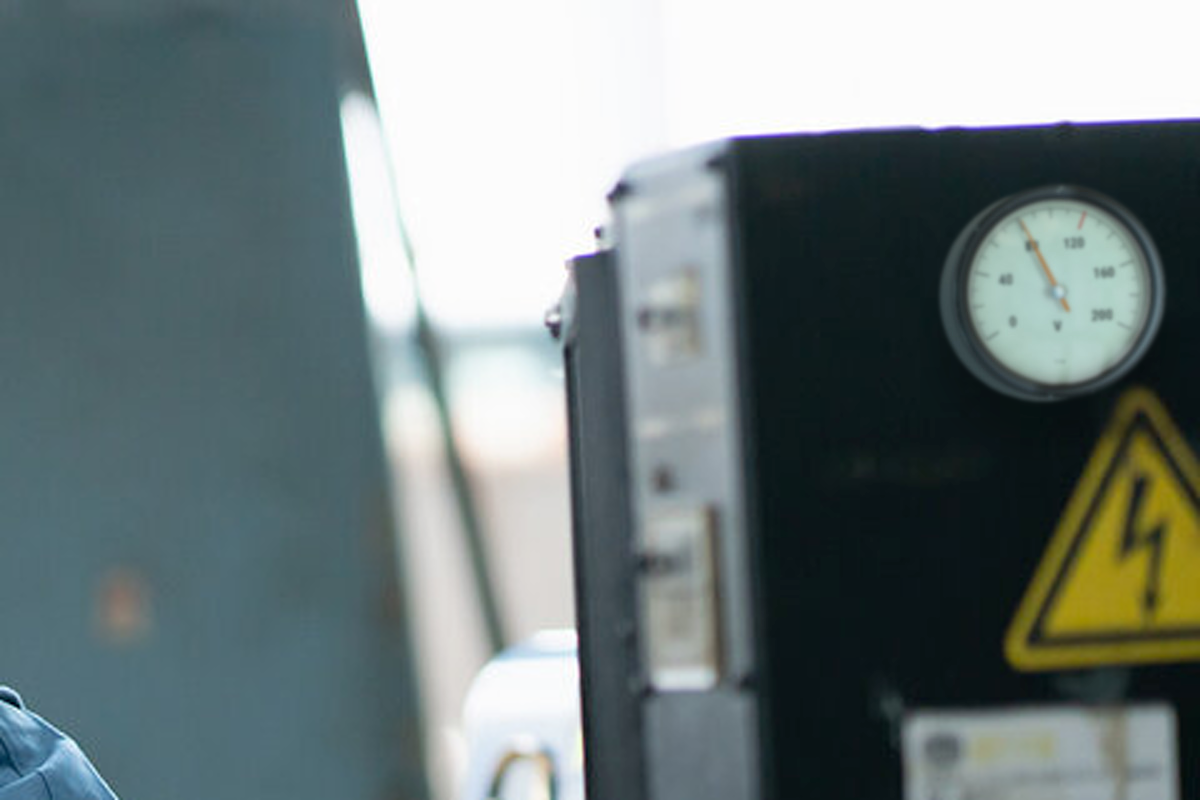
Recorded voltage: 80 V
